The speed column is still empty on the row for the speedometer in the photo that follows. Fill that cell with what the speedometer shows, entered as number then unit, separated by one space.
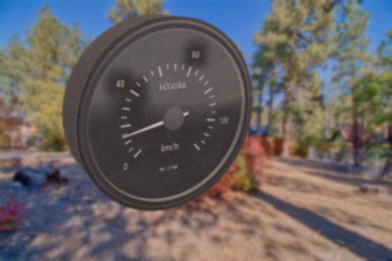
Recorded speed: 15 km/h
